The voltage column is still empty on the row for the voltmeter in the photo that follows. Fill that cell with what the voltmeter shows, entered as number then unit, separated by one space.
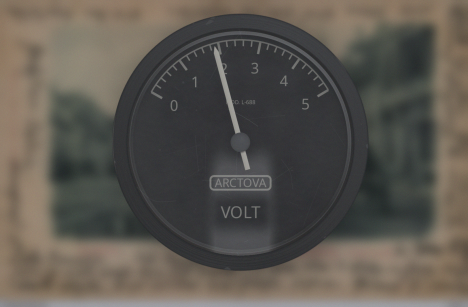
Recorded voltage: 1.9 V
